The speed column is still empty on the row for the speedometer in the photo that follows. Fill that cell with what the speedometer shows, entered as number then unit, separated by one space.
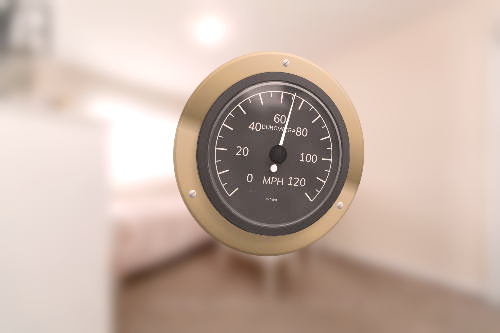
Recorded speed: 65 mph
